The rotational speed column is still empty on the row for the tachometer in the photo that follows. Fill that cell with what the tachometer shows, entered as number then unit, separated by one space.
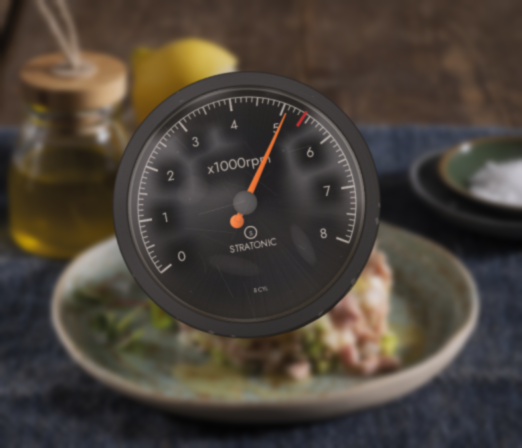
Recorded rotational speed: 5100 rpm
